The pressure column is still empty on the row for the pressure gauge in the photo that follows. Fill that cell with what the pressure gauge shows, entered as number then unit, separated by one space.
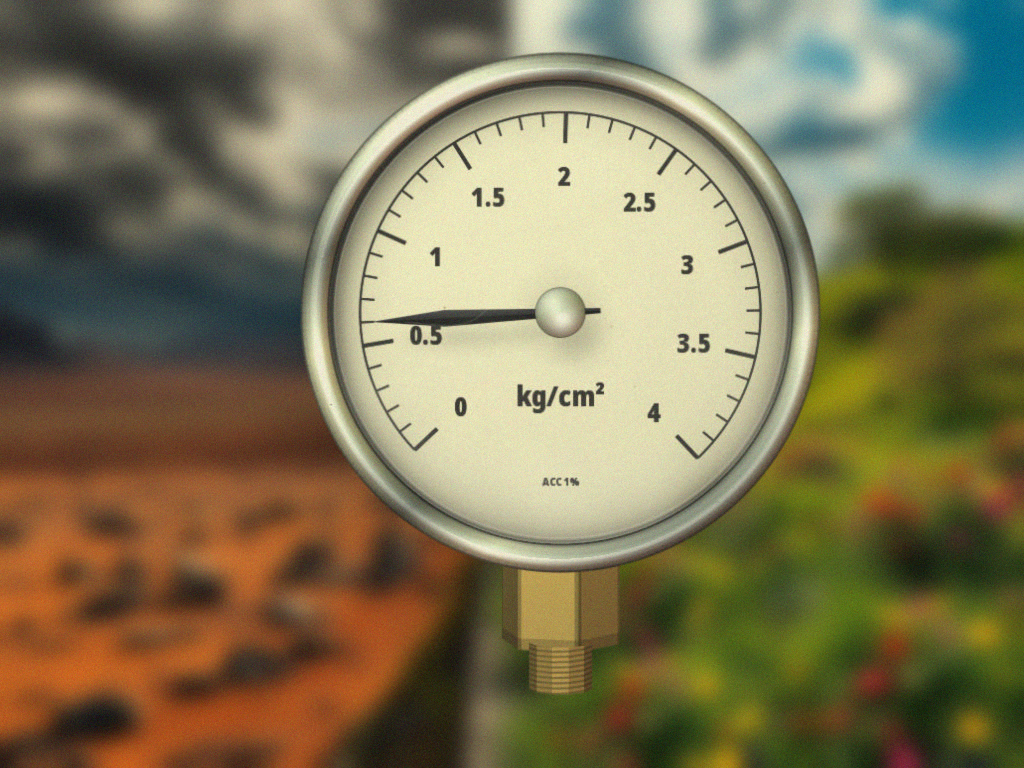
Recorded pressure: 0.6 kg/cm²
